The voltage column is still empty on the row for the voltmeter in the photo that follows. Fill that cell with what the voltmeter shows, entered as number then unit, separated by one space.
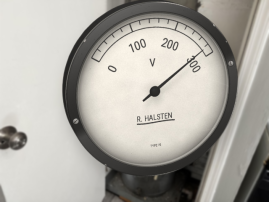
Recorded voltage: 280 V
